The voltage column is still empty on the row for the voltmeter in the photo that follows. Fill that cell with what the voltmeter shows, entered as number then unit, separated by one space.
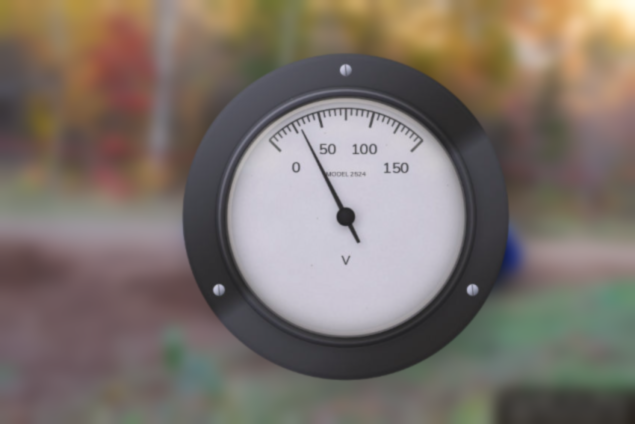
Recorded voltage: 30 V
